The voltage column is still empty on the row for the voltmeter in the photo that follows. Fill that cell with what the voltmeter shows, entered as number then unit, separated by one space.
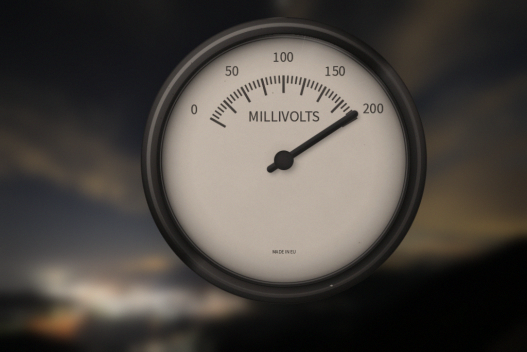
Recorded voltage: 195 mV
